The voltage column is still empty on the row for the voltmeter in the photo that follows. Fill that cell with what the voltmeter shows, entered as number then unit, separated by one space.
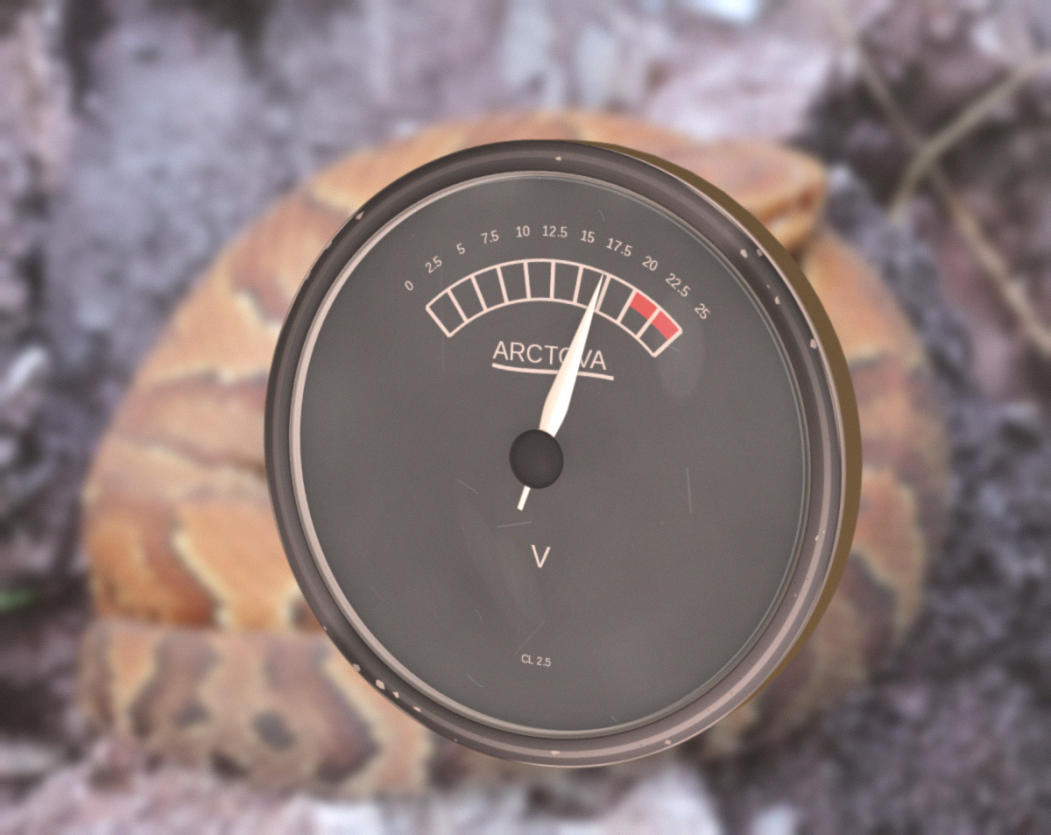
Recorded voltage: 17.5 V
